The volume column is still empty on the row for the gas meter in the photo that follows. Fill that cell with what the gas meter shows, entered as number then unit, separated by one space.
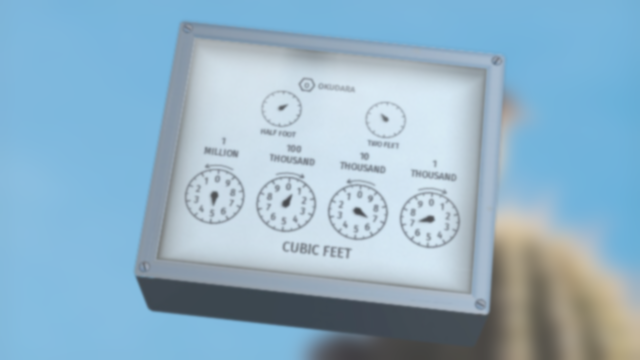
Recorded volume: 506700 ft³
